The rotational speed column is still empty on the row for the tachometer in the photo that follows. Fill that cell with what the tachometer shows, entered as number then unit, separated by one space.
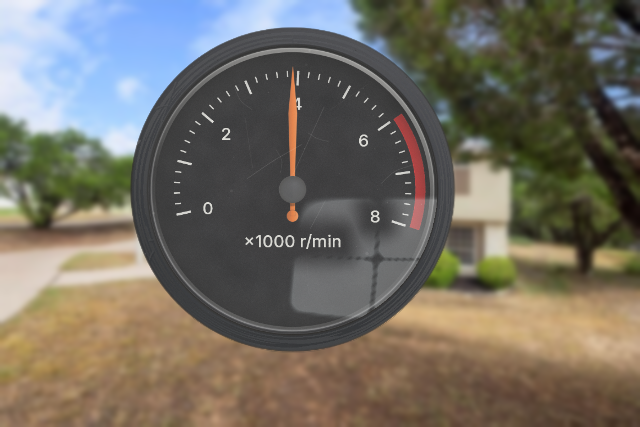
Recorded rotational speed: 3900 rpm
